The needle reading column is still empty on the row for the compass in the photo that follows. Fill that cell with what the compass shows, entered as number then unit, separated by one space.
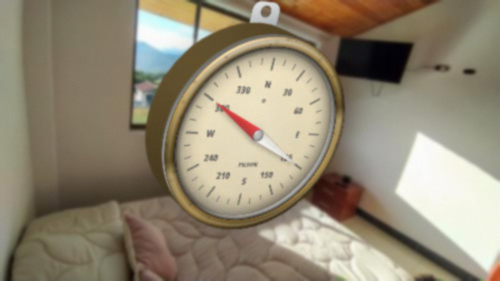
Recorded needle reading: 300 °
